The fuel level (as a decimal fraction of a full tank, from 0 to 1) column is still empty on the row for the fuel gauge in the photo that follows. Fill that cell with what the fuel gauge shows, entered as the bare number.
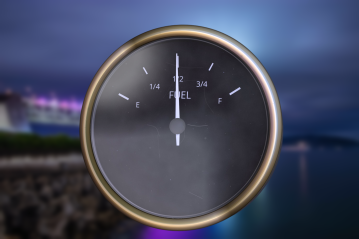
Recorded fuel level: 0.5
